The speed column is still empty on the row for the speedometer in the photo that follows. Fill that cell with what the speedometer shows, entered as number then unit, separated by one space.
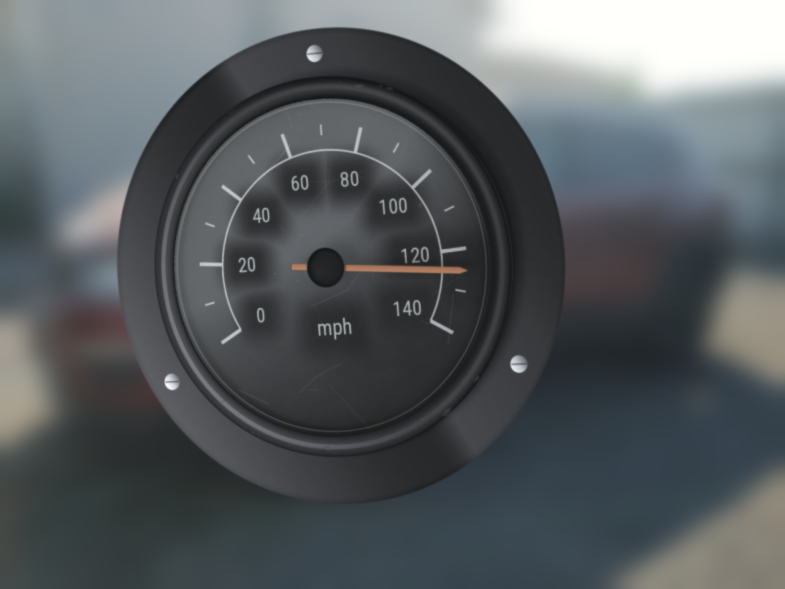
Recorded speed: 125 mph
